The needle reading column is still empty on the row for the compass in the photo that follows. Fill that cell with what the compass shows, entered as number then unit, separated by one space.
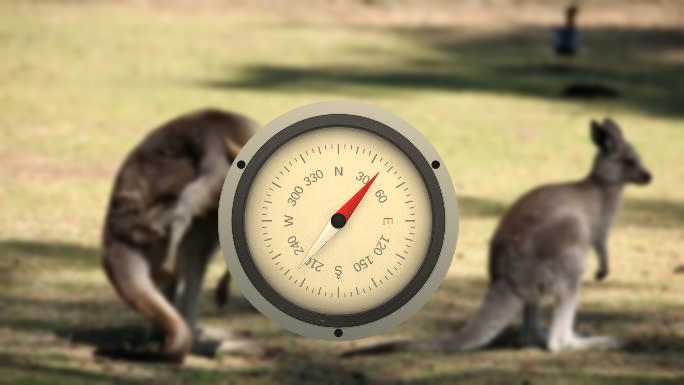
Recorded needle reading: 40 °
